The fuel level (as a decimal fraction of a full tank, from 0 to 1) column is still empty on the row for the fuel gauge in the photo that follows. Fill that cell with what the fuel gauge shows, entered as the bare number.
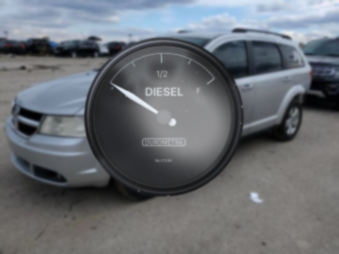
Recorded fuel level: 0
